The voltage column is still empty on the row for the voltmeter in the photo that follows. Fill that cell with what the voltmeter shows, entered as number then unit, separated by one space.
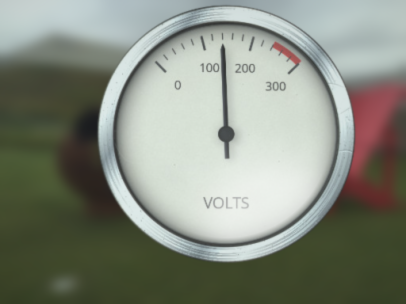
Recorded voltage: 140 V
